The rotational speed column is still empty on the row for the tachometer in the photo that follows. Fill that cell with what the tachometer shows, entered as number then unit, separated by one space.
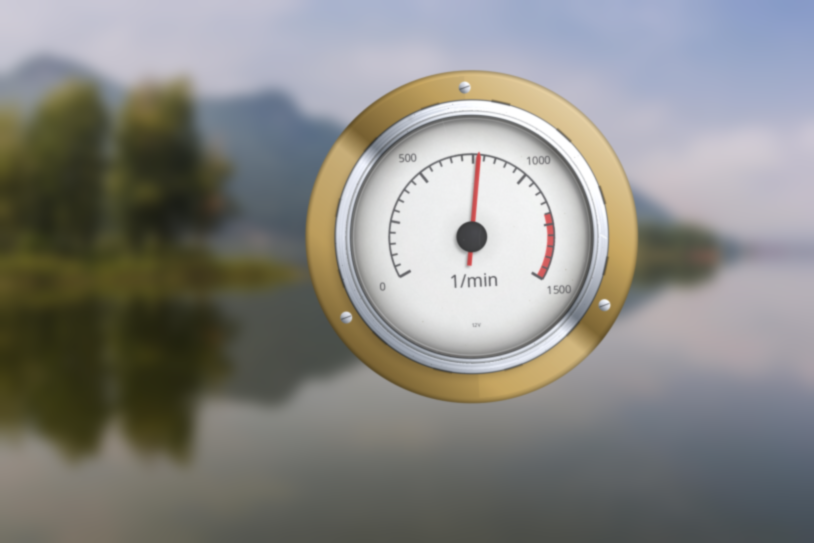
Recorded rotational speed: 775 rpm
